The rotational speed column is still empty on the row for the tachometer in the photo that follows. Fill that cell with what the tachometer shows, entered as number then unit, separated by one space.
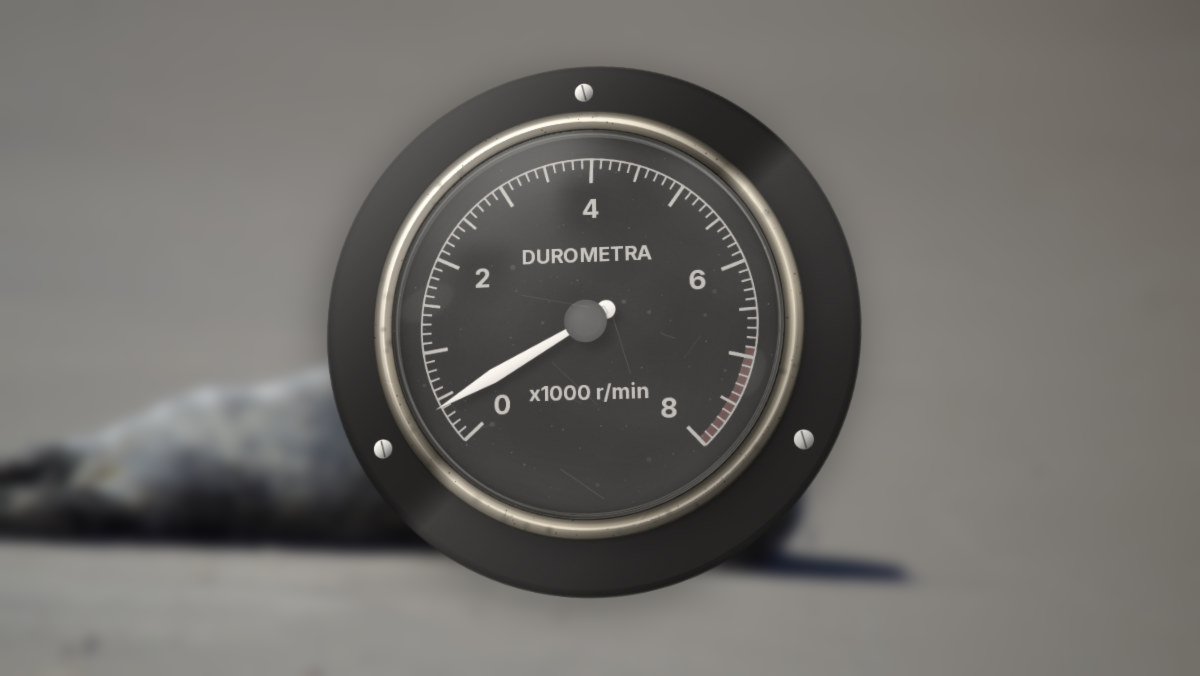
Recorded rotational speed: 400 rpm
